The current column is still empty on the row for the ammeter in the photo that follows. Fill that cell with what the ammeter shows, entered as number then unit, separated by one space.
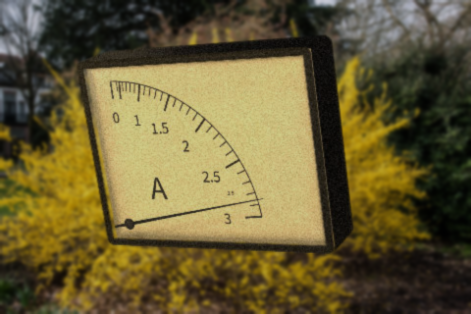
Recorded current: 2.85 A
